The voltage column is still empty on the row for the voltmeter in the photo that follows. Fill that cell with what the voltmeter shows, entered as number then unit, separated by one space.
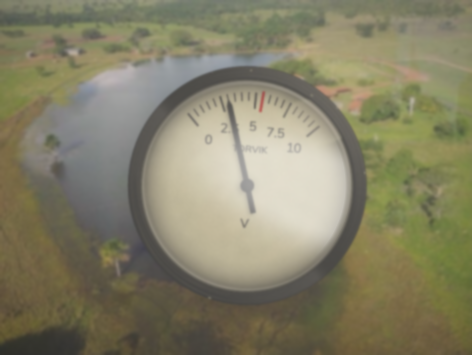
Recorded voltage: 3 V
